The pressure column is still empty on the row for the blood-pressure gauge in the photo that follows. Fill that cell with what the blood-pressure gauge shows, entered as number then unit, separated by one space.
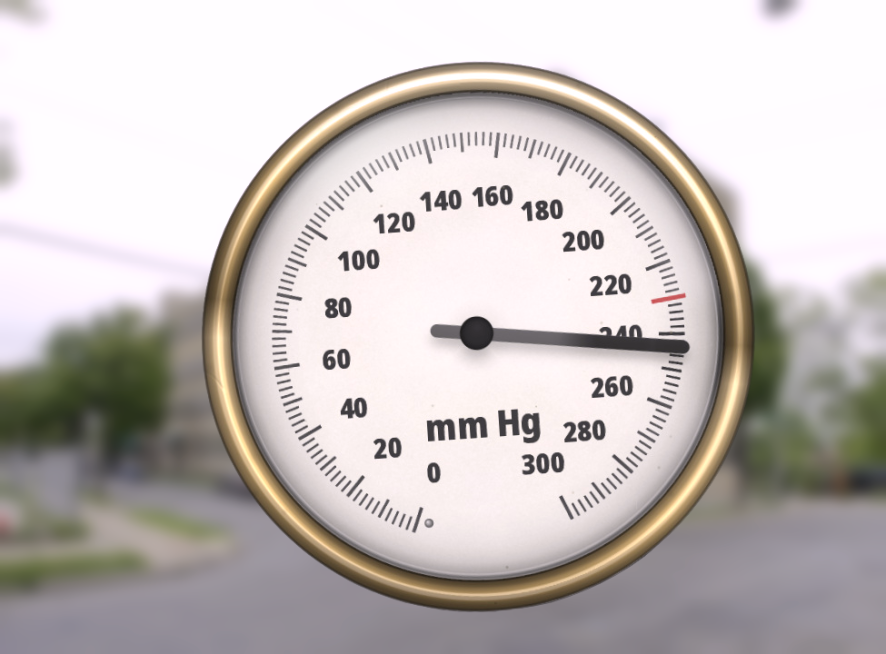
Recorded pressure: 244 mmHg
